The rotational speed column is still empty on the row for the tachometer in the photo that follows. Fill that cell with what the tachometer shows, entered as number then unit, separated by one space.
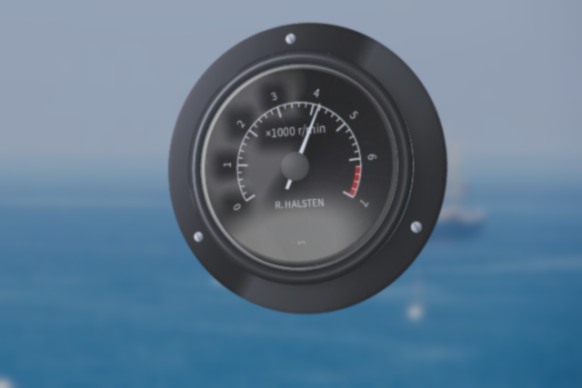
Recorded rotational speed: 4200 rpm
